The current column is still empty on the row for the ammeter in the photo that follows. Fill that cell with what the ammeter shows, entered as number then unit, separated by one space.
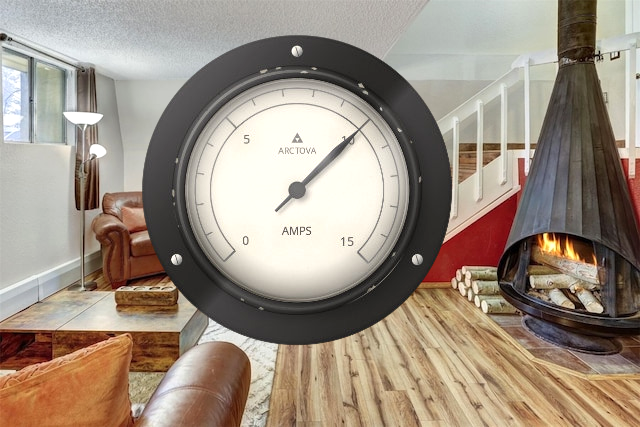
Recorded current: 10 A
